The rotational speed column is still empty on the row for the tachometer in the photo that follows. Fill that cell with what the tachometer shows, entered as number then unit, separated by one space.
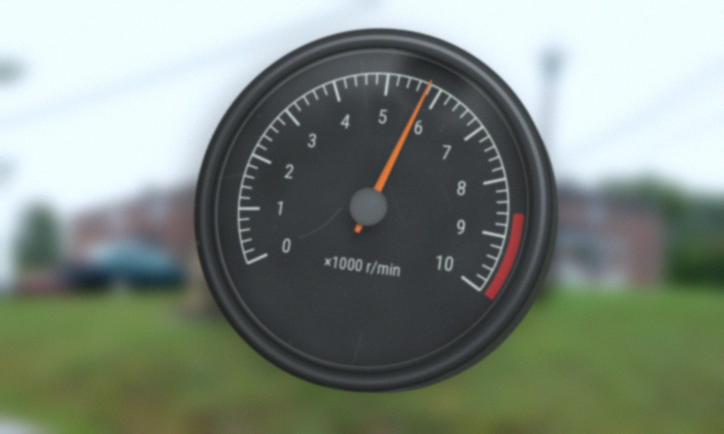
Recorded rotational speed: 5800 rpm
